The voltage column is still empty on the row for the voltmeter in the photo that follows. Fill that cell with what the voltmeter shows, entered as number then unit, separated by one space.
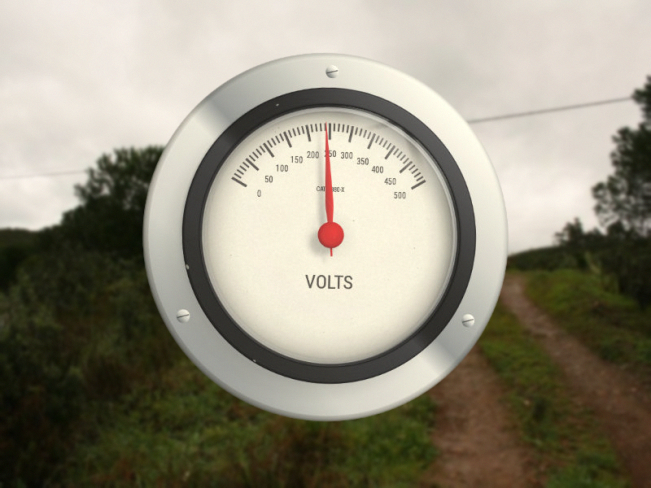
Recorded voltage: 240 V
